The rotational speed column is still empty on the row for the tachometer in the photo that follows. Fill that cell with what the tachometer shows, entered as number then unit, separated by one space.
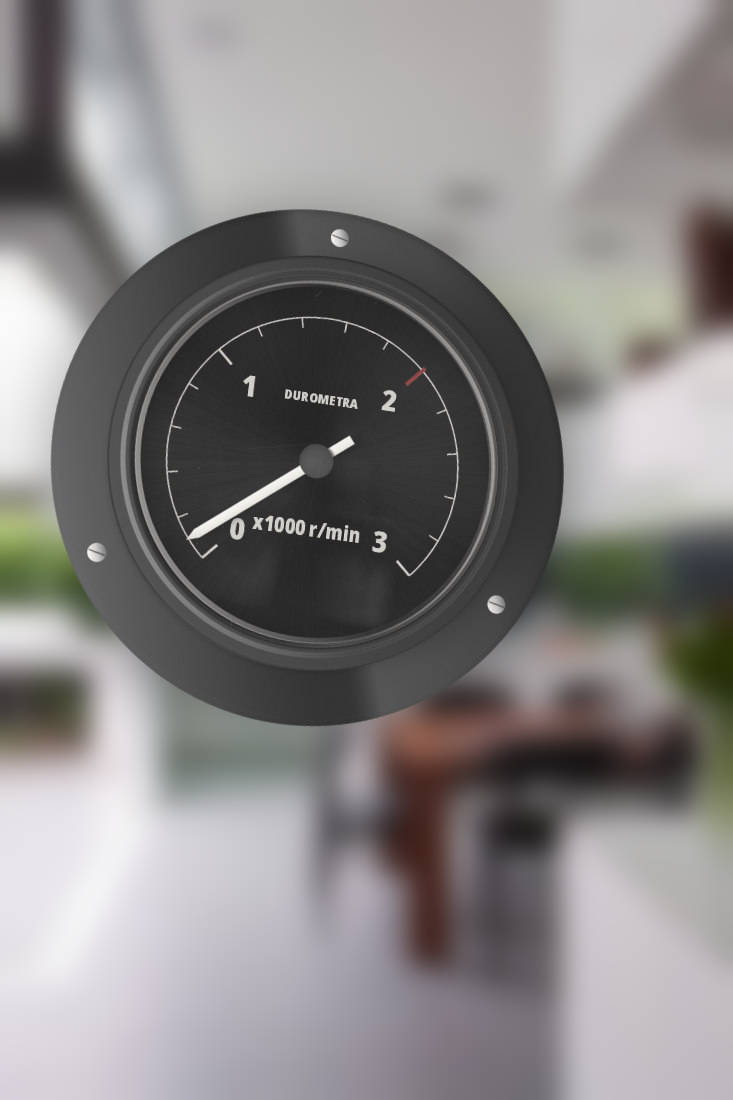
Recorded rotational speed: 100 rpm
